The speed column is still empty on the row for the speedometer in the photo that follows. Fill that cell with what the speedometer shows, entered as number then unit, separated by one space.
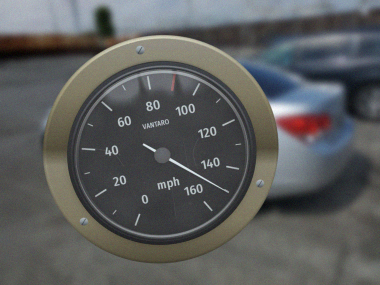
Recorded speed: 150 mph
